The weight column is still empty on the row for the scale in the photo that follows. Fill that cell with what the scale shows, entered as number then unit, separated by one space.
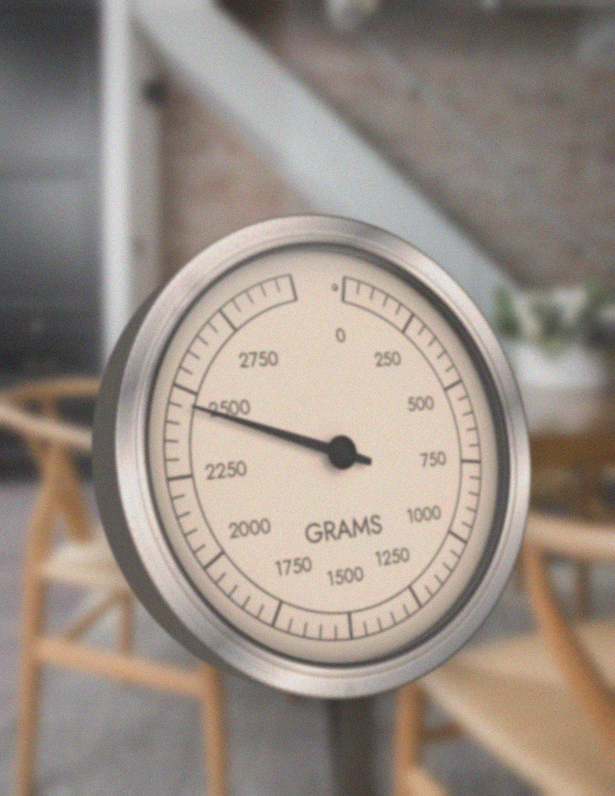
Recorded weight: 2450 g
